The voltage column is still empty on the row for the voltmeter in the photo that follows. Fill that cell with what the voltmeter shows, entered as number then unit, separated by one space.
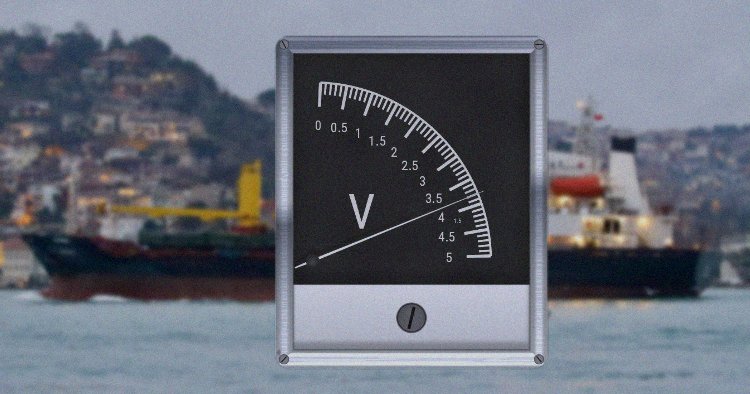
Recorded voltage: 3.8 V
